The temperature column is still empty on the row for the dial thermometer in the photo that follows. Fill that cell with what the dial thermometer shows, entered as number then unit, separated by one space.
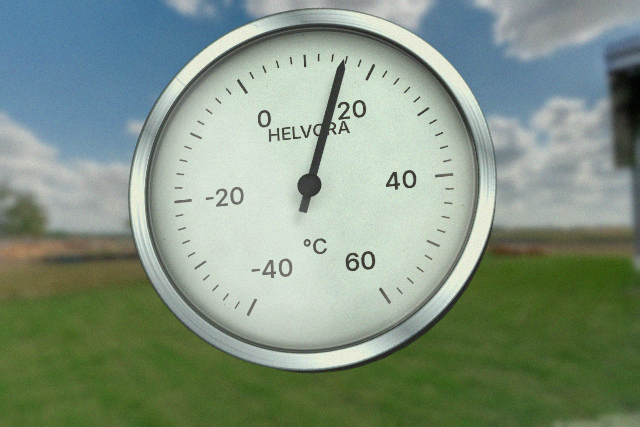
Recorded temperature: 16 °C
